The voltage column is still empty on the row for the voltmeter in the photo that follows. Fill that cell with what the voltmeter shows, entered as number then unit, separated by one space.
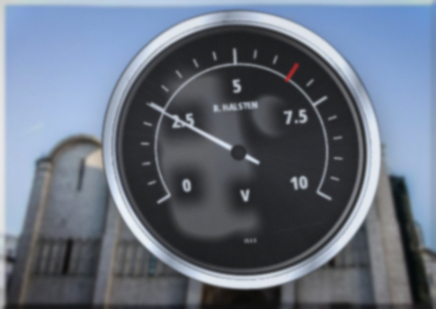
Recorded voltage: 2.5 V
